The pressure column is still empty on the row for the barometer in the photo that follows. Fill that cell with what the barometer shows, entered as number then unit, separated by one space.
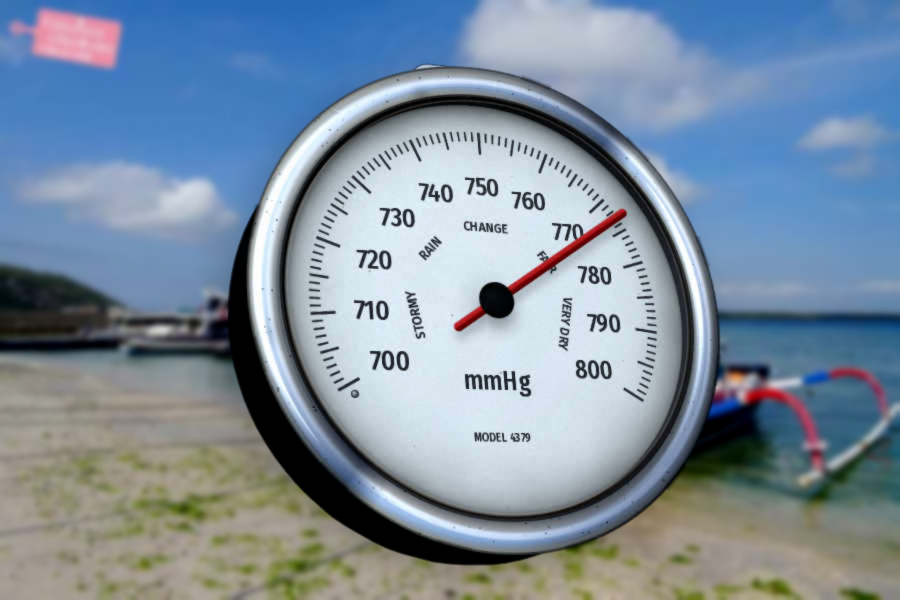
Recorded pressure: 773 mmHg
